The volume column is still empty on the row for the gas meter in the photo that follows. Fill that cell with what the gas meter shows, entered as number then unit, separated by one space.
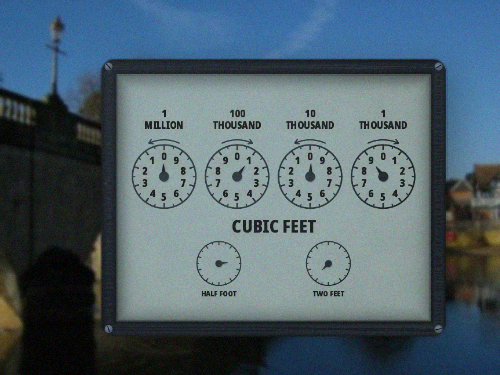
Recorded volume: 9900 ft³
